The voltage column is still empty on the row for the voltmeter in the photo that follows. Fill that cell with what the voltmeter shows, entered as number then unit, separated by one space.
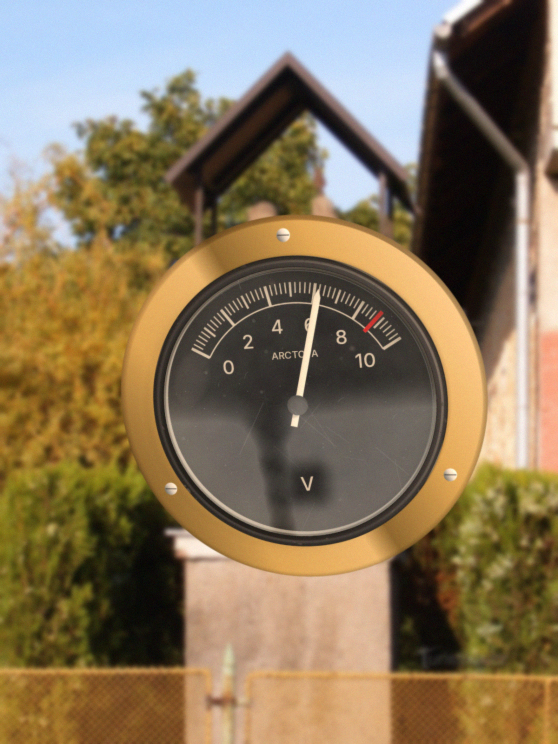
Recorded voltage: 6.2 V
